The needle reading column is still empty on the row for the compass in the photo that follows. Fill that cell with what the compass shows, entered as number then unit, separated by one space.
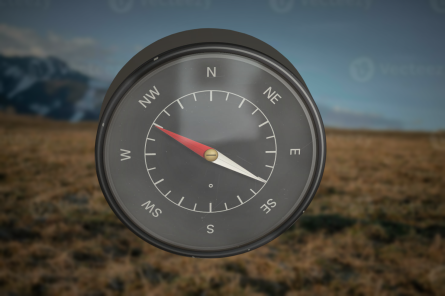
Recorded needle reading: 300 °
